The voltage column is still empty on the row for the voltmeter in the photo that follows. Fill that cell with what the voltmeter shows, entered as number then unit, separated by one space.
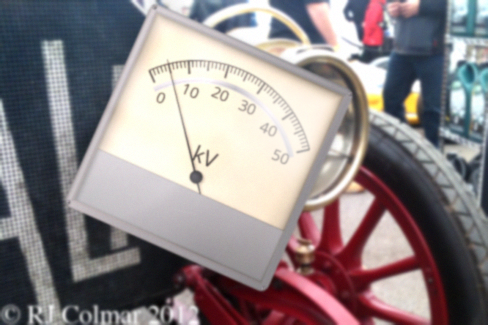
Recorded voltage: 5 kV
